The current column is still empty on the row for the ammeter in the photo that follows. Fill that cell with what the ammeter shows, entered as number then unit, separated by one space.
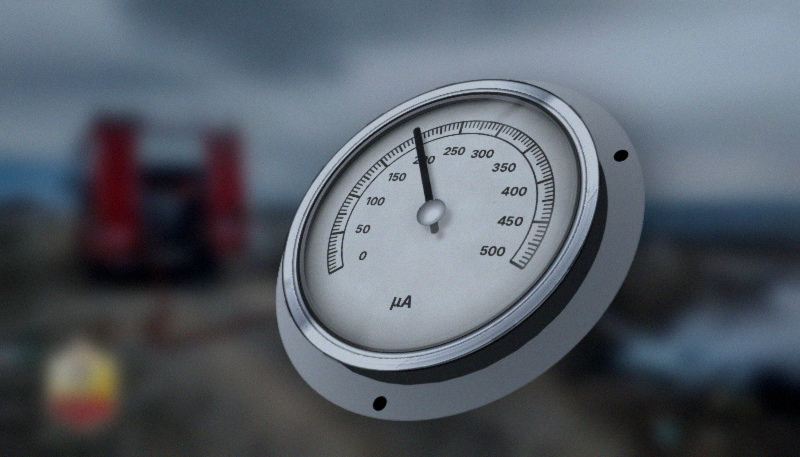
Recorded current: 200 µA
